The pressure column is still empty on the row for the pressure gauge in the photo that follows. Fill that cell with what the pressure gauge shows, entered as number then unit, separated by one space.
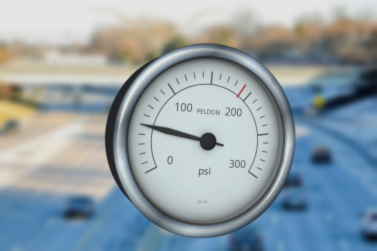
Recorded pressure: 50 psi
